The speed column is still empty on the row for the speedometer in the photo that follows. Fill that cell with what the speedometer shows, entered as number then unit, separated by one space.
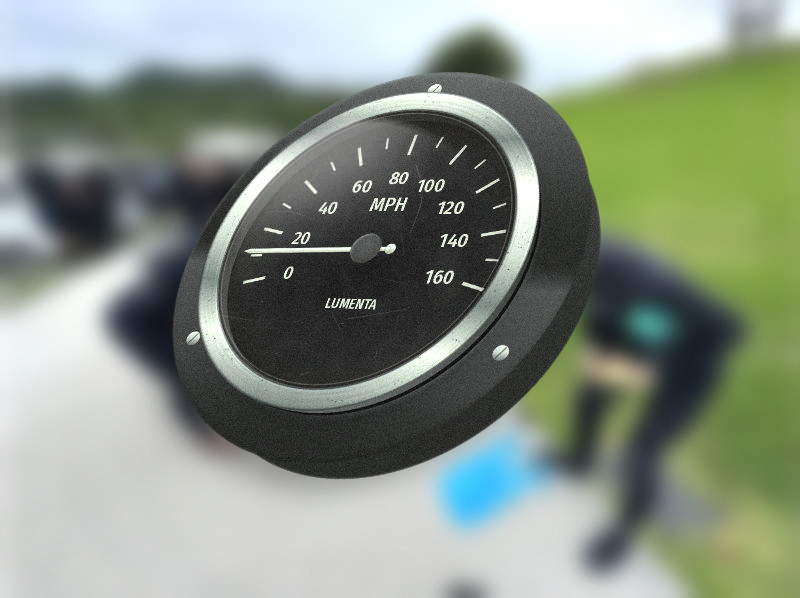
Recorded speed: 10 mph
